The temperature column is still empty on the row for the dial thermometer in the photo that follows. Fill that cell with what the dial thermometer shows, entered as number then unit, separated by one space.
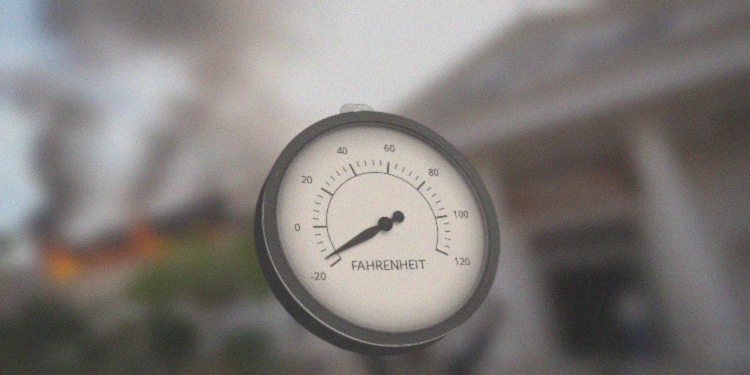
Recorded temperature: -16 °F
